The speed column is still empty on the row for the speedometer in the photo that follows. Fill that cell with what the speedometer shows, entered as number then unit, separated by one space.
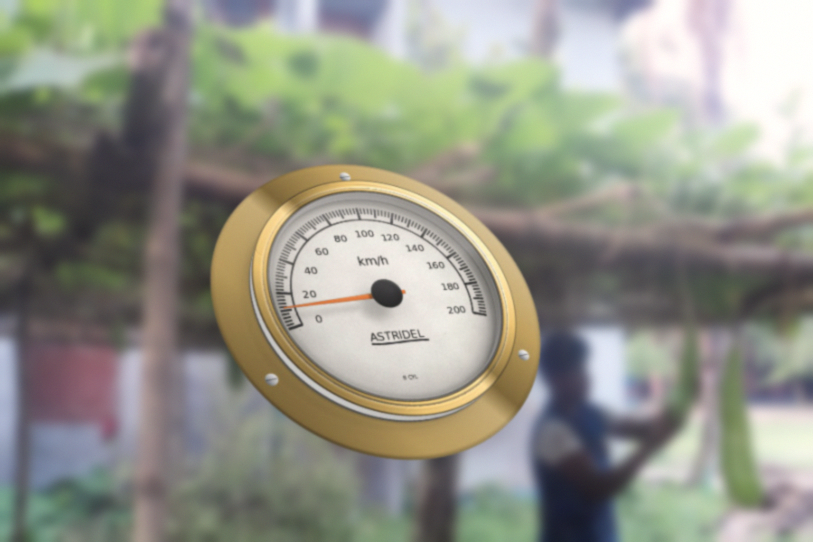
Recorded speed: 10 km/h
